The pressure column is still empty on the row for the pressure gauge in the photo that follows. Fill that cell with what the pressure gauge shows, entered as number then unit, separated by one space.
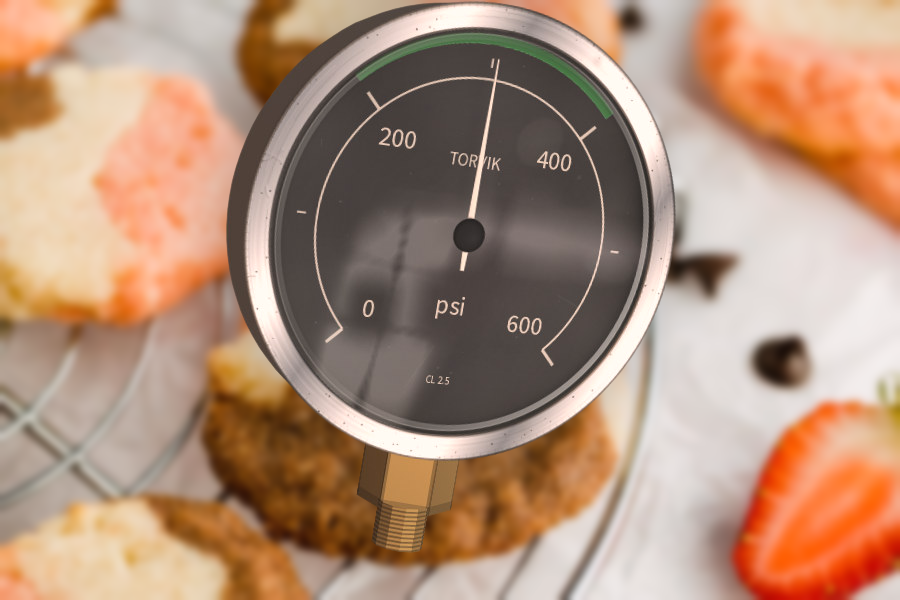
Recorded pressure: 300 psi
